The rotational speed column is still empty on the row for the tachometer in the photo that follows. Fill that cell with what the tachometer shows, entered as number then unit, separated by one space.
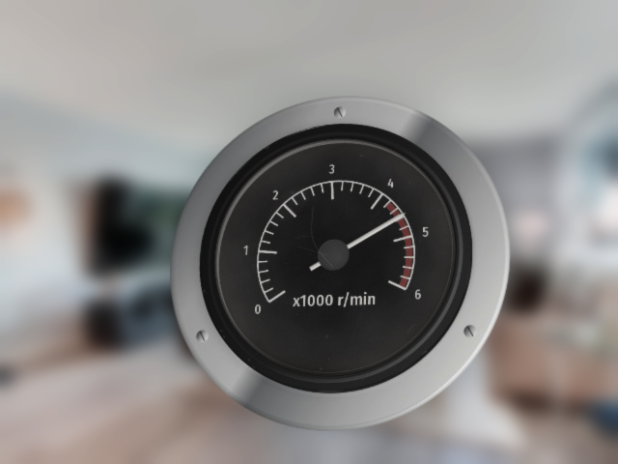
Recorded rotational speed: 4600 rpm
